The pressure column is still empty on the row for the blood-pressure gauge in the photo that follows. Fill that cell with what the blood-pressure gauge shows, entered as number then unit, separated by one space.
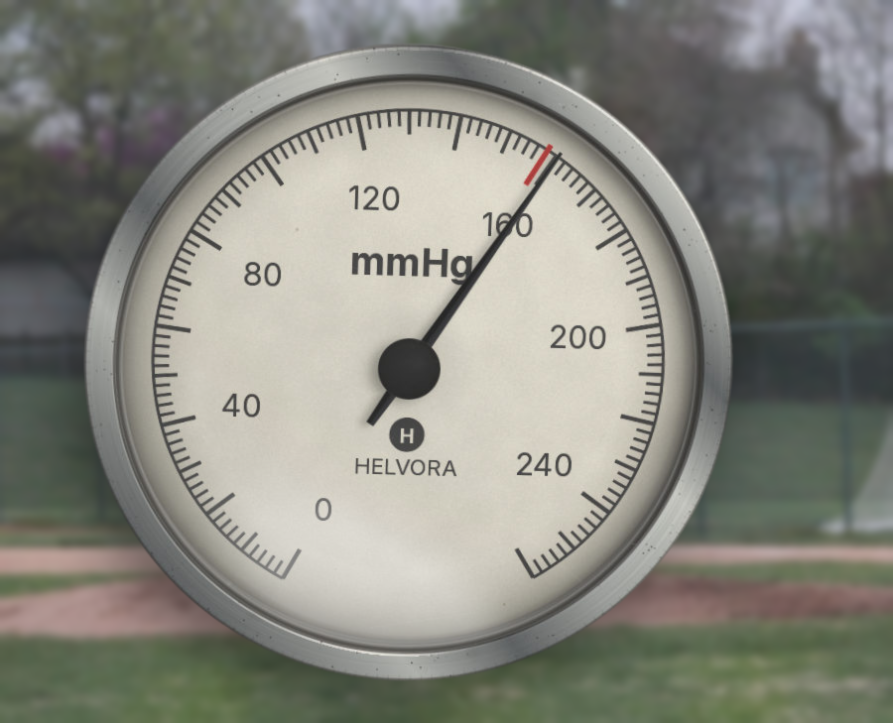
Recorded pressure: 160 mmHg
